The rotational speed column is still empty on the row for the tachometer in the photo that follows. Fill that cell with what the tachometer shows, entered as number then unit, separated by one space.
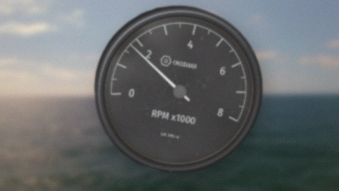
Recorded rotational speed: 1750 rpm
